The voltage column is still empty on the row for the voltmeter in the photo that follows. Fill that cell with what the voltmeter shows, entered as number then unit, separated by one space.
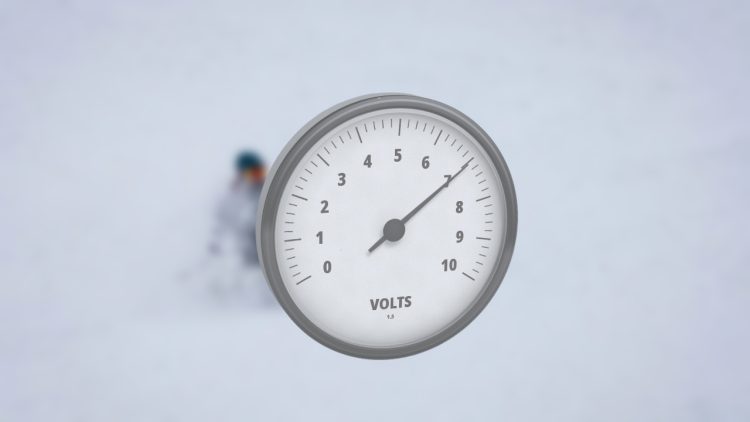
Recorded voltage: 7 V
